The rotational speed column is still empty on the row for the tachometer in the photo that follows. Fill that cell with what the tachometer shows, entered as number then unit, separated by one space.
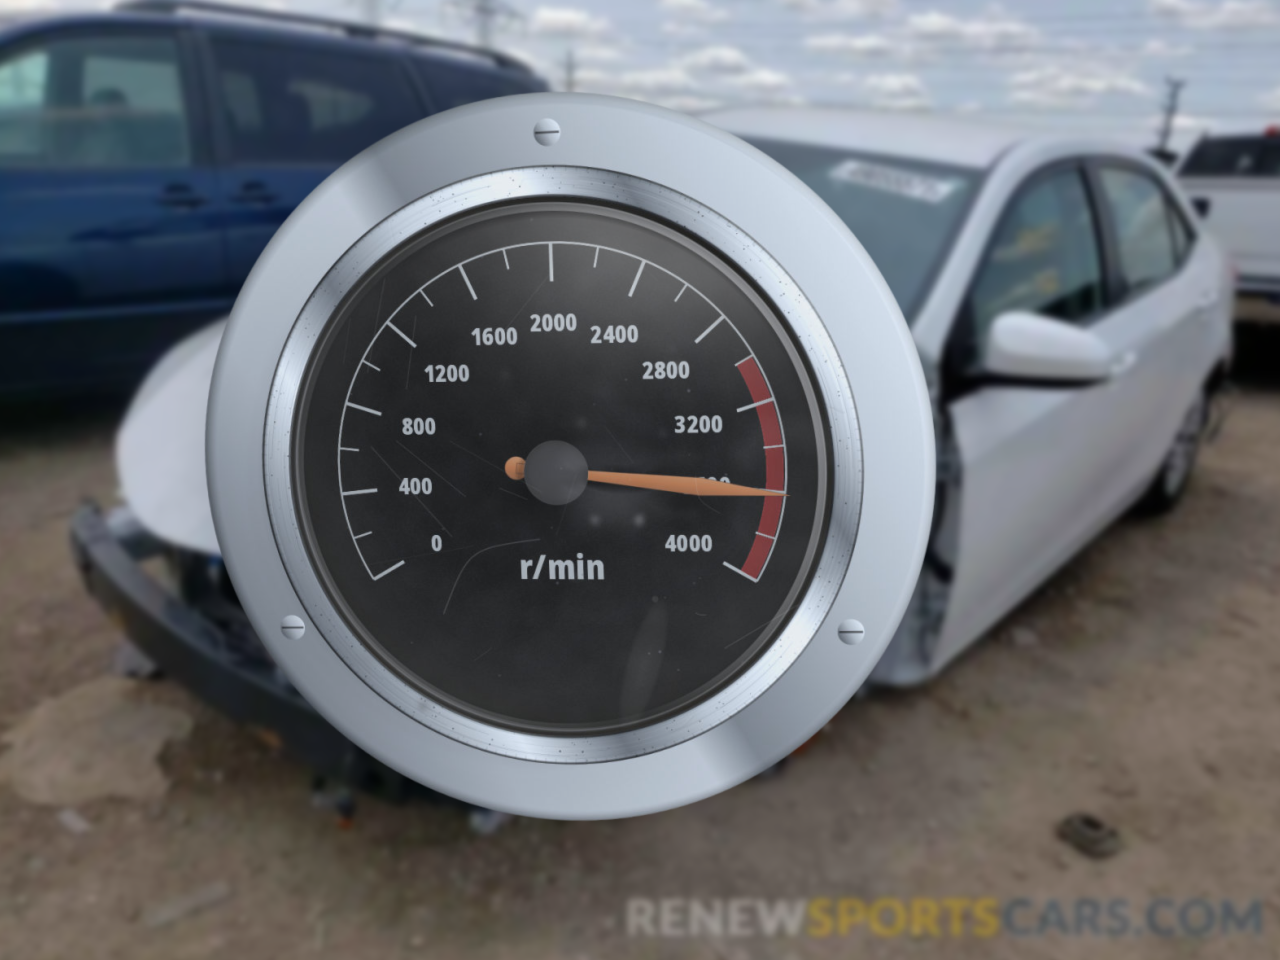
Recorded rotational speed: 3600 rpm
